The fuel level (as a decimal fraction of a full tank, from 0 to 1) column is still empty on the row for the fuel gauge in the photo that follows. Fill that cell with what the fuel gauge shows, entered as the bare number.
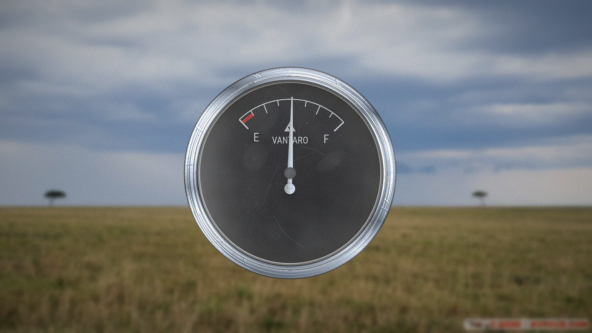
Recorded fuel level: 0.5
